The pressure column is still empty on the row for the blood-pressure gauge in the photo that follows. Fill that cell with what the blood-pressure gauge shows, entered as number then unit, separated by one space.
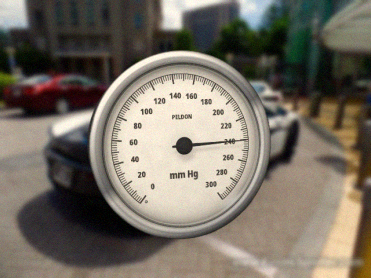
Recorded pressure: 240 mmHg
